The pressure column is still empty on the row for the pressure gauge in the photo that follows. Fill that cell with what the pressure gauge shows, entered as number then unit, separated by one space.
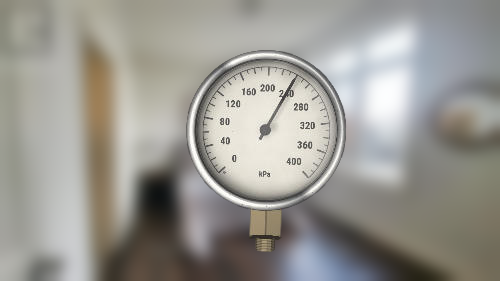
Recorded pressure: 240 kPa
